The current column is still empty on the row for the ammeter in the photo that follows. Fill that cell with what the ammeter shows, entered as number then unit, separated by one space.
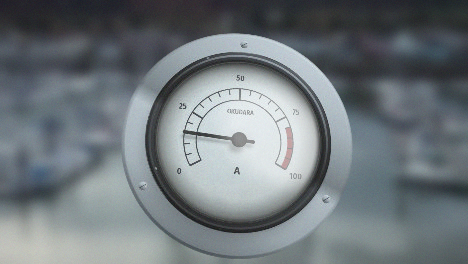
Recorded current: 15 A
